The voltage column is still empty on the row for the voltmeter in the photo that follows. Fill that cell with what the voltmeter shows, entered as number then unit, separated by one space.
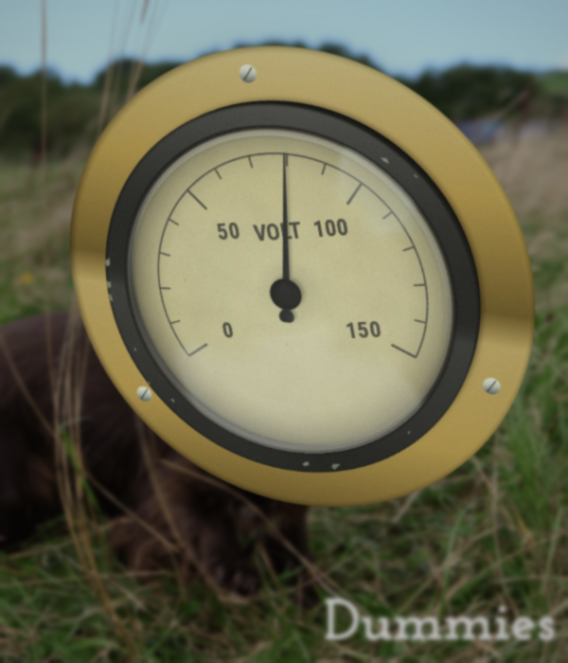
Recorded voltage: 80 V
